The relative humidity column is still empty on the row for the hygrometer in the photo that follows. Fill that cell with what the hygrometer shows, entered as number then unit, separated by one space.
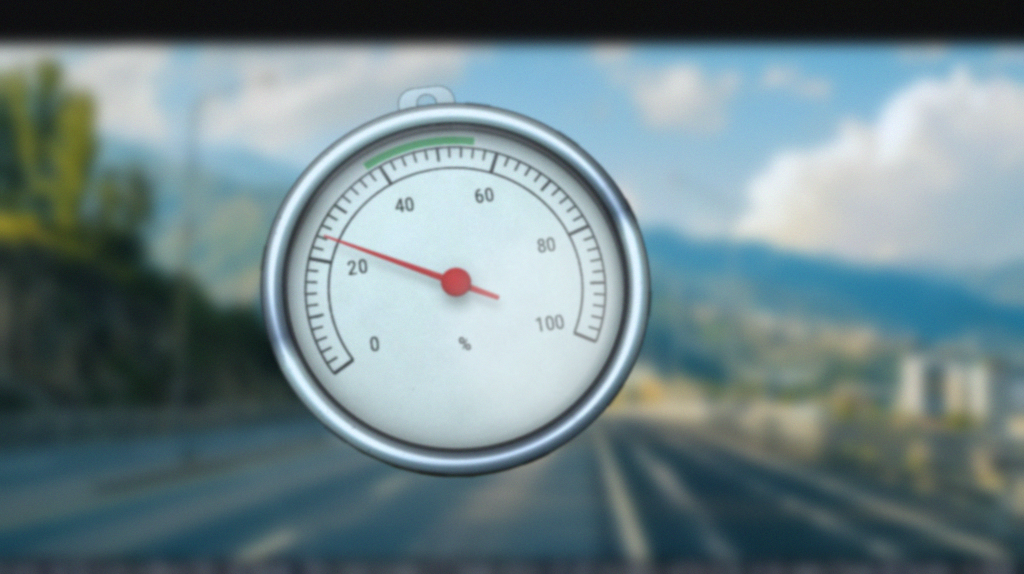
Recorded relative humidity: 24 %
